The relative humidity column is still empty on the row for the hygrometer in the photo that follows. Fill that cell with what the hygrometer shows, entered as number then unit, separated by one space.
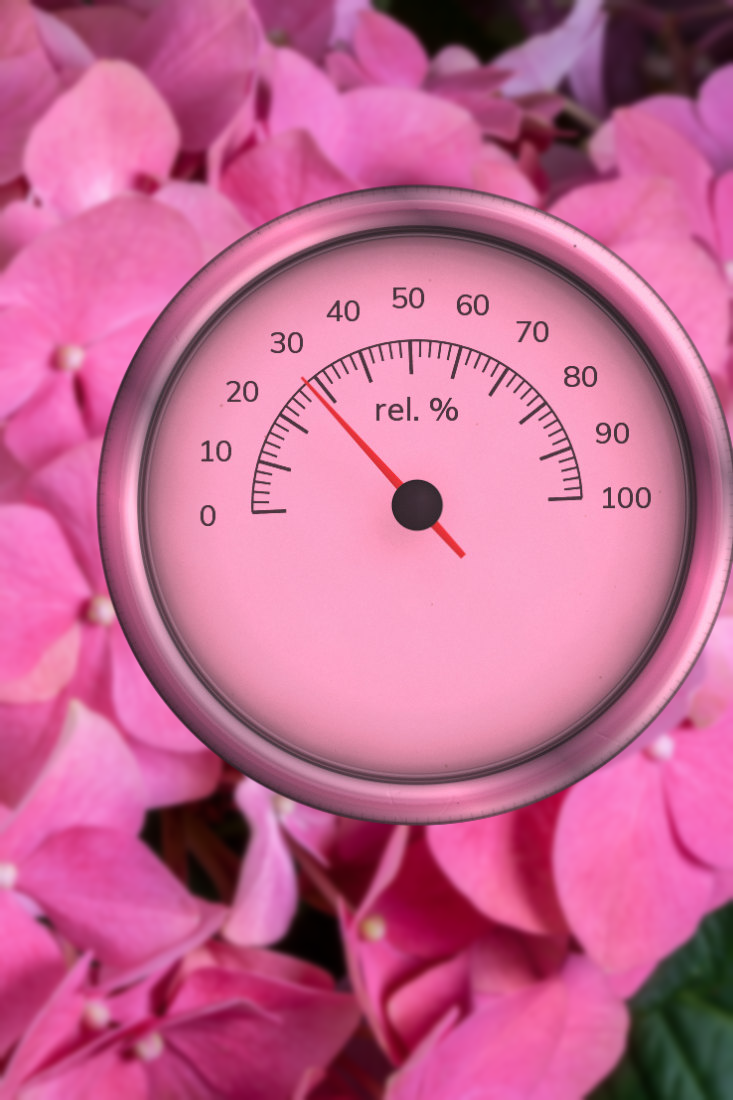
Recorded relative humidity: 28 %
